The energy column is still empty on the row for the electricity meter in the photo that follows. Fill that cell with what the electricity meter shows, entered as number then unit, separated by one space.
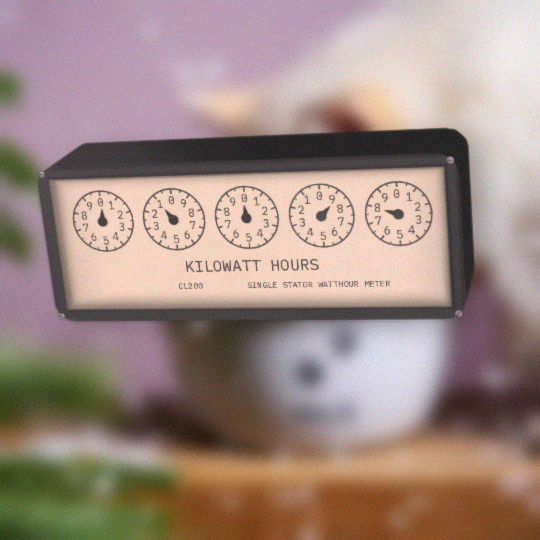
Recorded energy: 988 kWh
